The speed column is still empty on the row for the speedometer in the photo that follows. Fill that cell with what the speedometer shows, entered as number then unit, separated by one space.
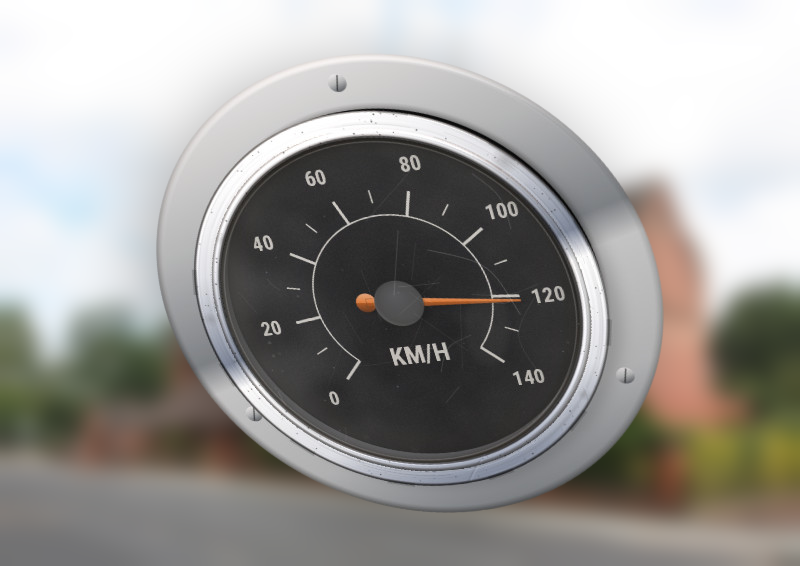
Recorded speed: 120 km/h
